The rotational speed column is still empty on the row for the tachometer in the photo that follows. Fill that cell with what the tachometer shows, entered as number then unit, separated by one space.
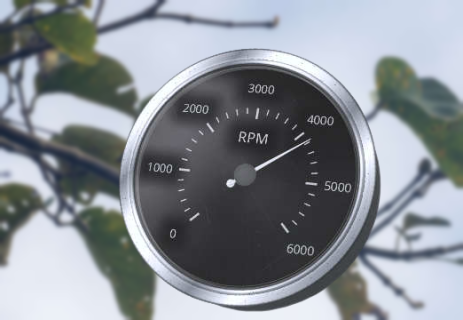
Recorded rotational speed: 4200 rpm
